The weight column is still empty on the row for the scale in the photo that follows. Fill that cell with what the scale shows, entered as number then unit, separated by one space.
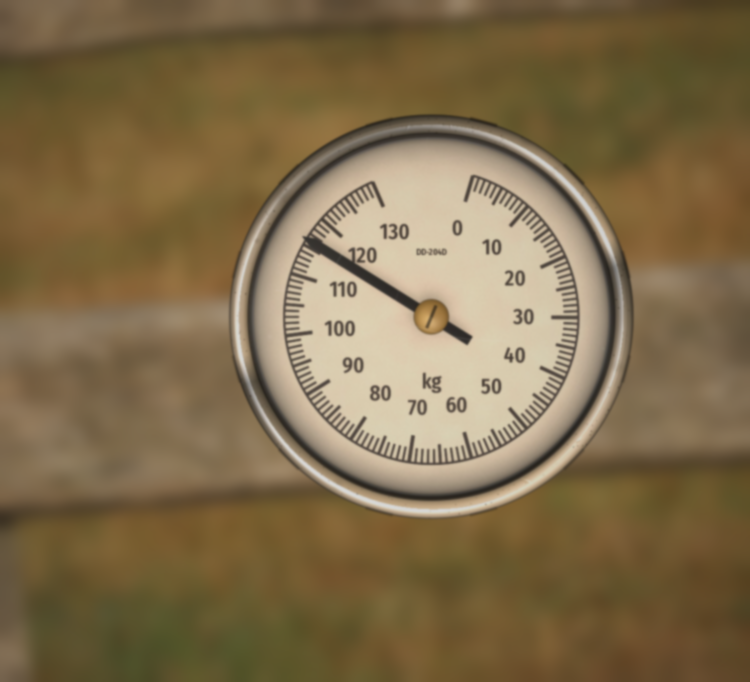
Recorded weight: 116 kg
